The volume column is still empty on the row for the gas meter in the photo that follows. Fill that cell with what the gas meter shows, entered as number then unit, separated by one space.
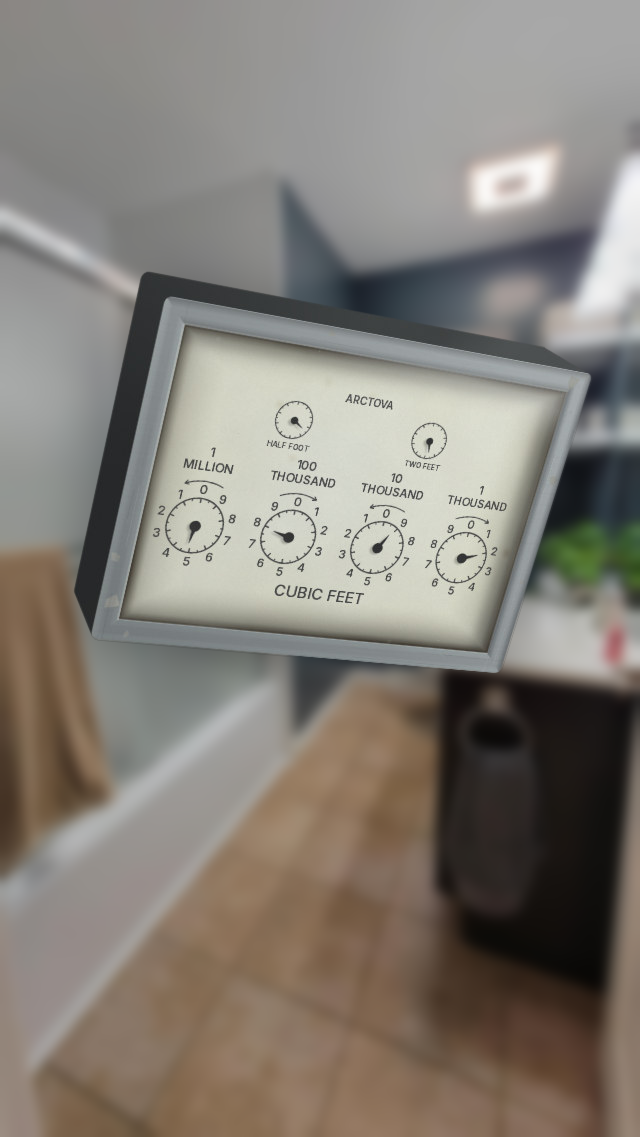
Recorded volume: 479200 ft³
